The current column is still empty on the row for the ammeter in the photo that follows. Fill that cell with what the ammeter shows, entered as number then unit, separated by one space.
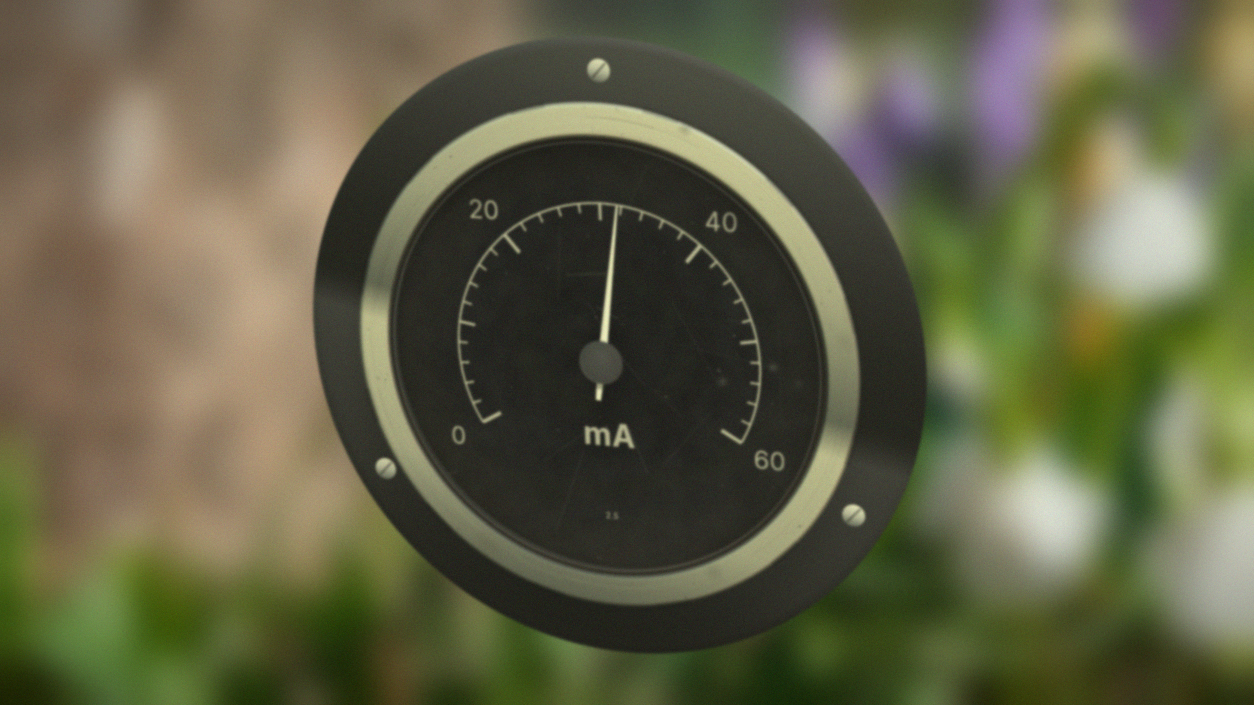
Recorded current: 32 mA
